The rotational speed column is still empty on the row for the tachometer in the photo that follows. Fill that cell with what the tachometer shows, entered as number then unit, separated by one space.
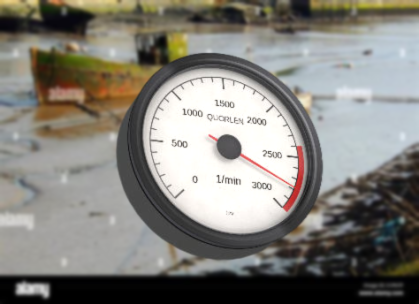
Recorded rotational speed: 2800 rpm
